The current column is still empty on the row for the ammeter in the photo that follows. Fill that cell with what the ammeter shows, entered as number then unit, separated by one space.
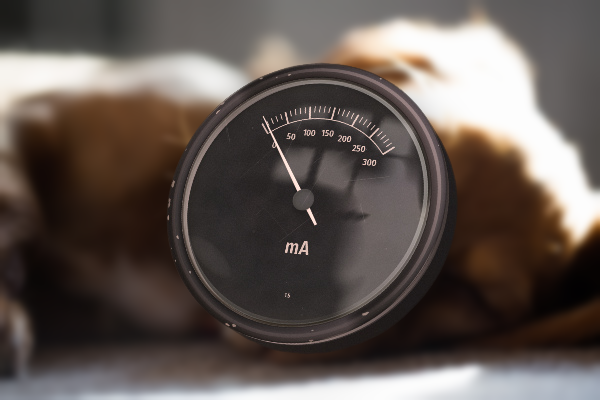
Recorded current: 10 mA
